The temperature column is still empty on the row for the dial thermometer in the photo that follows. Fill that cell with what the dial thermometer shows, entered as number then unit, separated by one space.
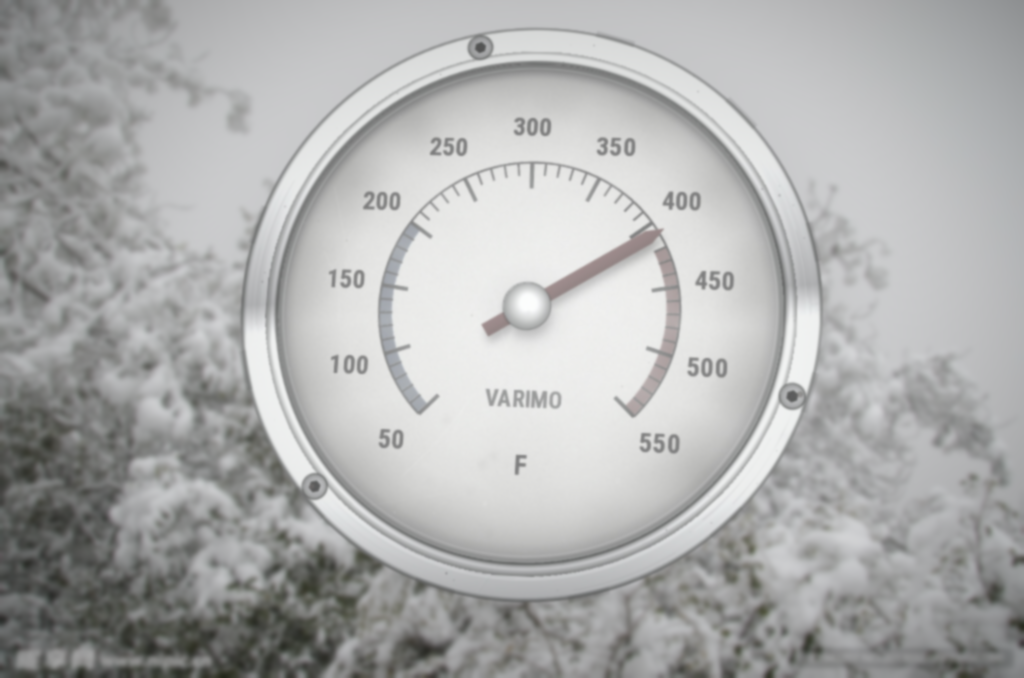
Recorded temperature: 410 °F
